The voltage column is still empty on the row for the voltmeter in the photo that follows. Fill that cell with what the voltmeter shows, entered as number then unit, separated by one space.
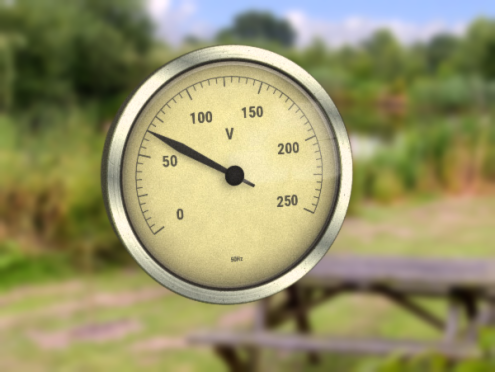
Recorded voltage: 65 V
